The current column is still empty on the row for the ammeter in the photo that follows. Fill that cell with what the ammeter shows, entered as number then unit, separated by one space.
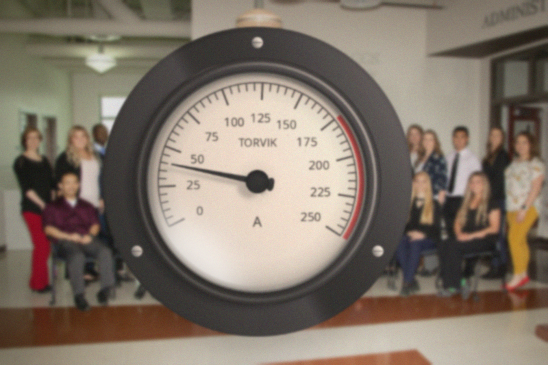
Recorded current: 40 A
